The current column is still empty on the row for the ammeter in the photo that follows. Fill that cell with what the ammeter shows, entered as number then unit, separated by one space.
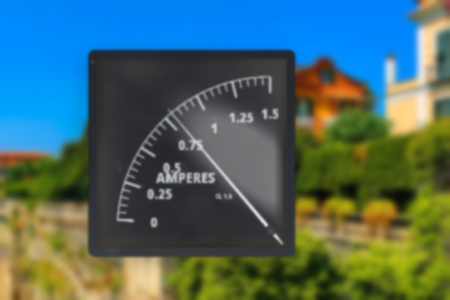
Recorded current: 0.8 A
